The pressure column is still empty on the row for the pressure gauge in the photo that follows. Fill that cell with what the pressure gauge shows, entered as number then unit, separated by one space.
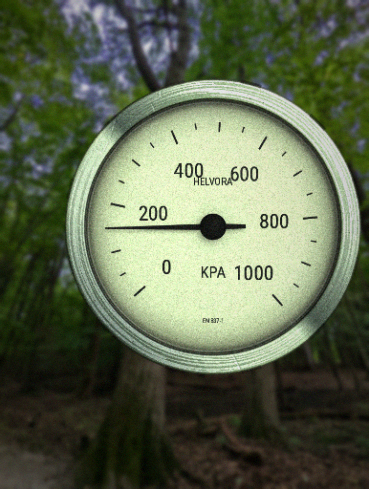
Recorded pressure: 150 kPa
